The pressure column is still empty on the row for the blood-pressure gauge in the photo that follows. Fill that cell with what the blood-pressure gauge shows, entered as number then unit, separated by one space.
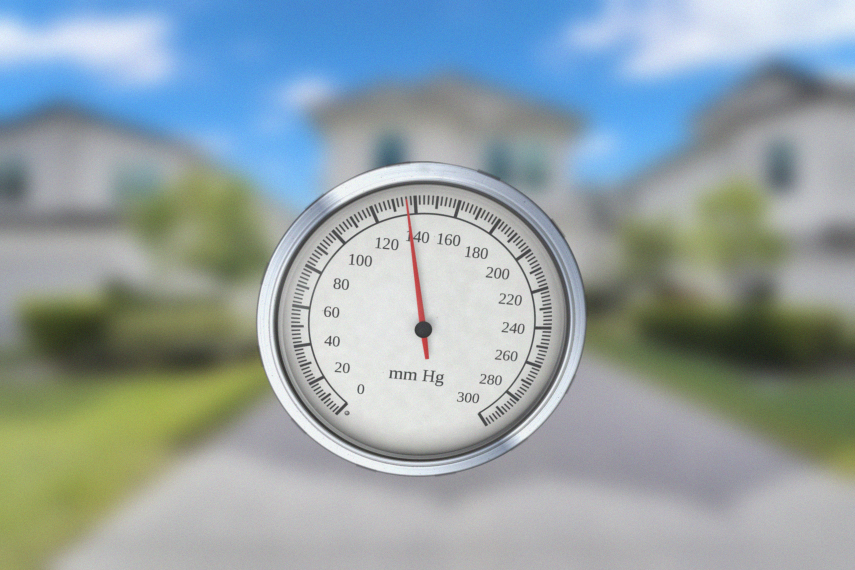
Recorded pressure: 136 mmHg
